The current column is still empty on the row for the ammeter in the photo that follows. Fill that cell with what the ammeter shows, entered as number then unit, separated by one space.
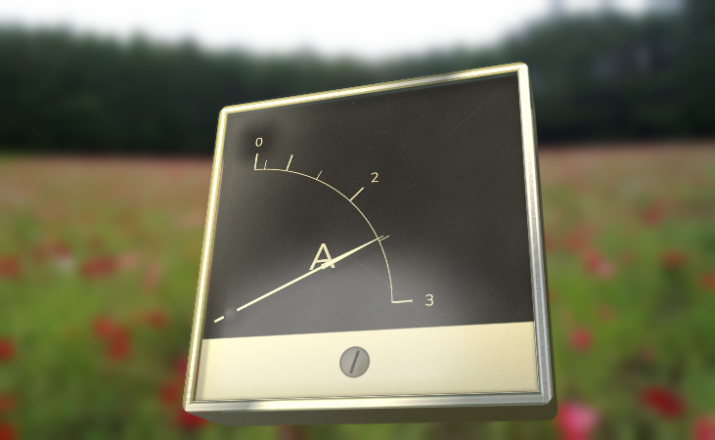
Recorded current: 2.5 A
